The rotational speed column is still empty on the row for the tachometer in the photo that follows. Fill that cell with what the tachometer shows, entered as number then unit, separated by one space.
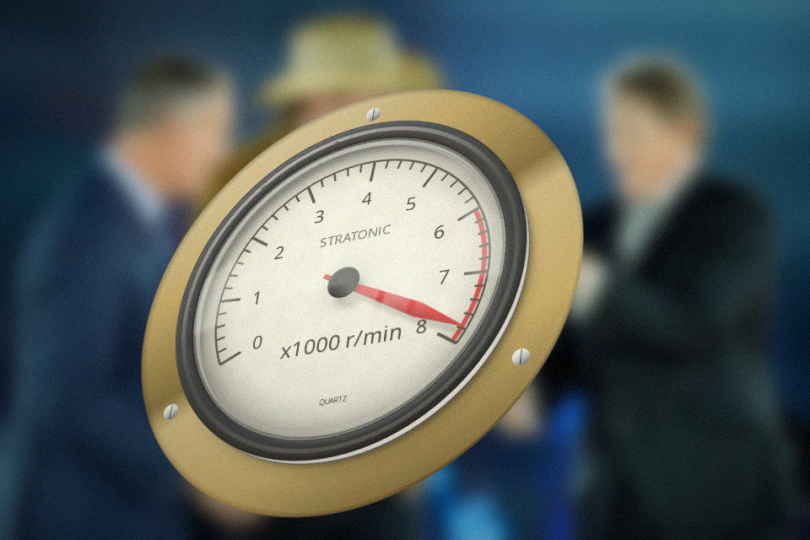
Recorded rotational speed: 7800 rpm
